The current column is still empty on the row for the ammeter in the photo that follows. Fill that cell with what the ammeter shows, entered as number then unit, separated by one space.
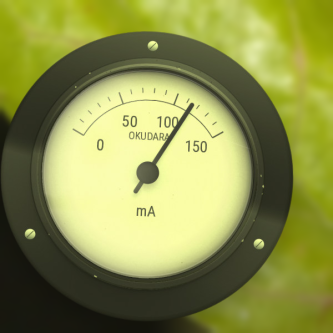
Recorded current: 115 mA
